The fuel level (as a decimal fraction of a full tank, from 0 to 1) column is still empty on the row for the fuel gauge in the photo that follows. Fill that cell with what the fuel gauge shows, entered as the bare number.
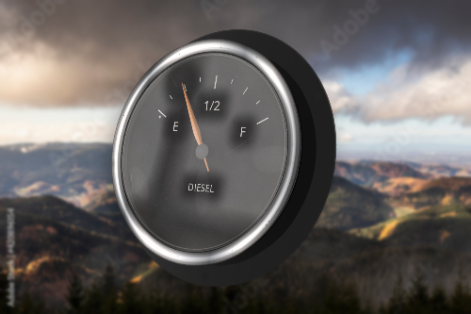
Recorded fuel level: 0.25
